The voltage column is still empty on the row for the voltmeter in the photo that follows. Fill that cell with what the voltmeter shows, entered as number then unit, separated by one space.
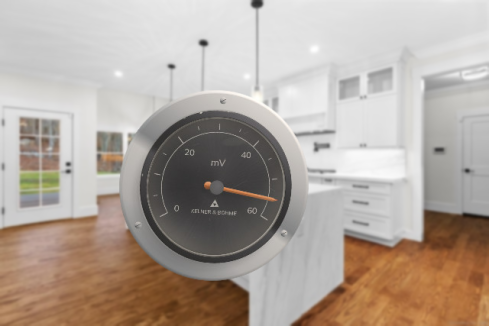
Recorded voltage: 55 mV
